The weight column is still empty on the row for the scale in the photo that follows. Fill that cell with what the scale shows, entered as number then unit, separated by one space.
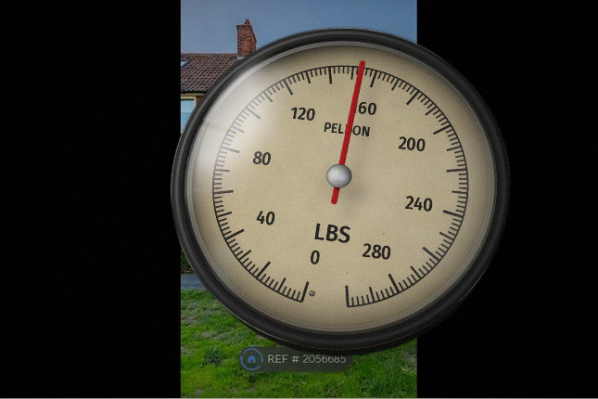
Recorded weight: 154 lb
